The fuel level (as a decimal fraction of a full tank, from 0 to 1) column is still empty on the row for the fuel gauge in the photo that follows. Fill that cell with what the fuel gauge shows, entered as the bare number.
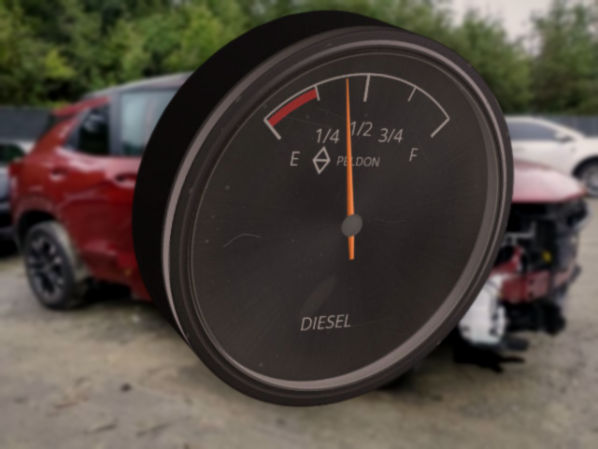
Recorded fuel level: 0.375
